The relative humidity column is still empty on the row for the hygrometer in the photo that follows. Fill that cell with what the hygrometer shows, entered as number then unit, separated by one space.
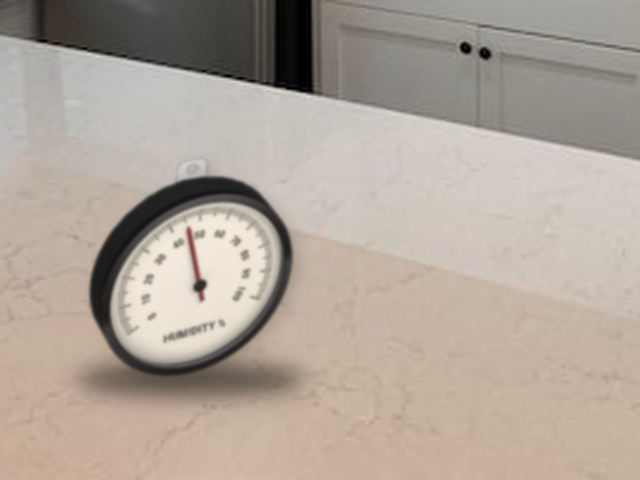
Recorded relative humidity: 45 %
